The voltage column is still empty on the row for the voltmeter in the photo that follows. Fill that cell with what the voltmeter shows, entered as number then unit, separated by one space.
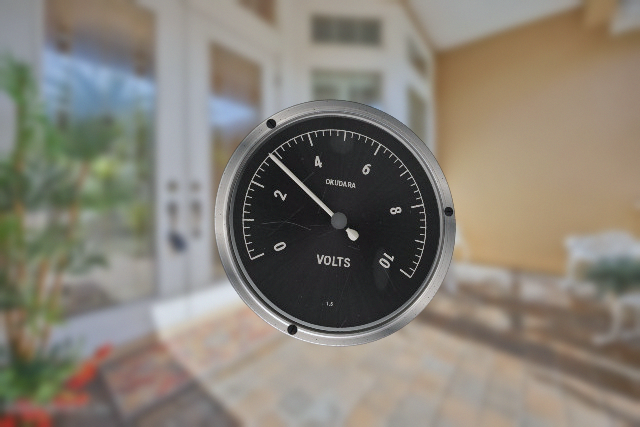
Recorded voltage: 2.8 V
